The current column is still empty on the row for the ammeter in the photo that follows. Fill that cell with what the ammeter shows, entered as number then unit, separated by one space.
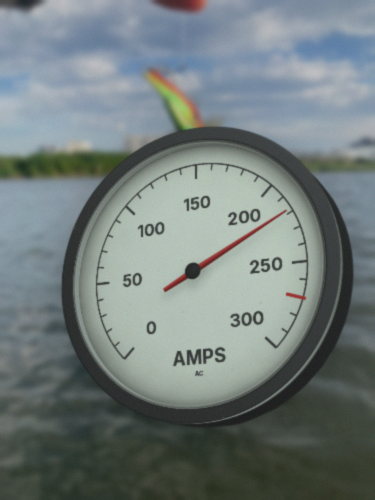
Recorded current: 220 A
